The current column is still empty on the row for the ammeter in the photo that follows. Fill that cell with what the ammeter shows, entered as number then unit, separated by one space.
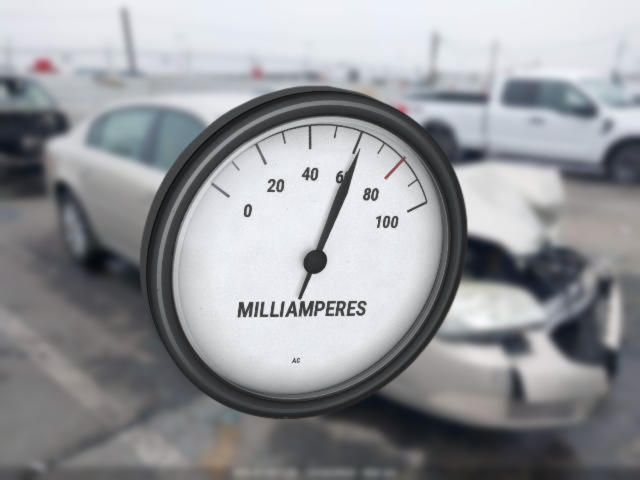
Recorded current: 60 mA
